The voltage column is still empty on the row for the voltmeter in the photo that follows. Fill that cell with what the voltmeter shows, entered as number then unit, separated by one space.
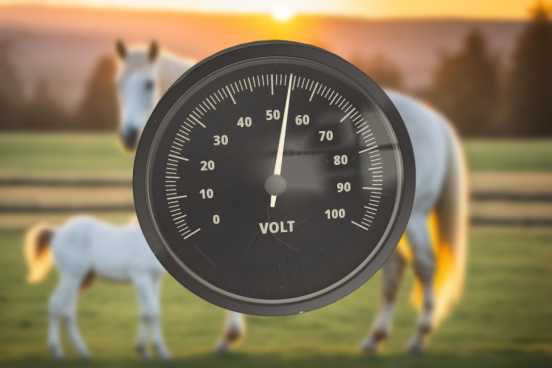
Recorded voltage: 54 V
